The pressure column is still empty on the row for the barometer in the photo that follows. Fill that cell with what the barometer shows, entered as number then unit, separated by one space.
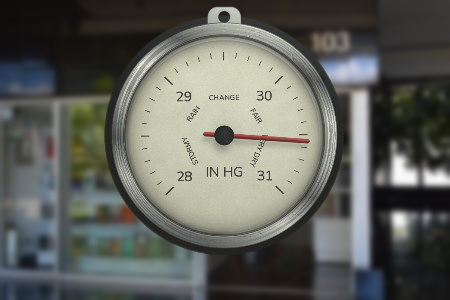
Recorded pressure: 30.55 inHg
